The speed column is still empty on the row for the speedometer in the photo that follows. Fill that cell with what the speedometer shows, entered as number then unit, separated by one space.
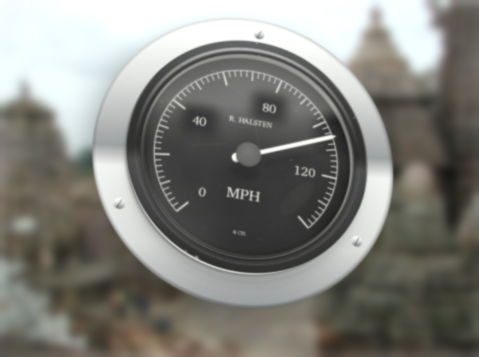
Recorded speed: 106 mph
